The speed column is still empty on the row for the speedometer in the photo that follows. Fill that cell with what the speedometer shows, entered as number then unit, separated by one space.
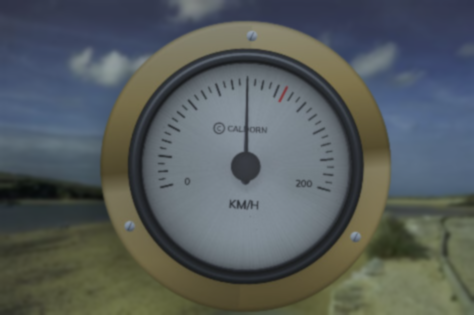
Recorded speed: 100 km/h
